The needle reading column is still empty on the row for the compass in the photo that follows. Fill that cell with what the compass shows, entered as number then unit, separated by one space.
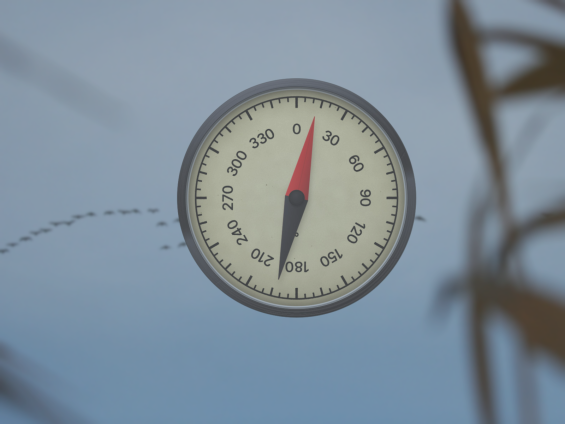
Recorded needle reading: 12.5 °
